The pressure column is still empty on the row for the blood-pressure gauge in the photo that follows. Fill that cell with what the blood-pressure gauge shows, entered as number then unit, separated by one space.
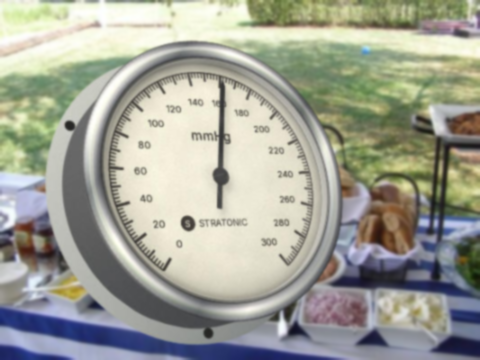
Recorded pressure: 160 mmHg
